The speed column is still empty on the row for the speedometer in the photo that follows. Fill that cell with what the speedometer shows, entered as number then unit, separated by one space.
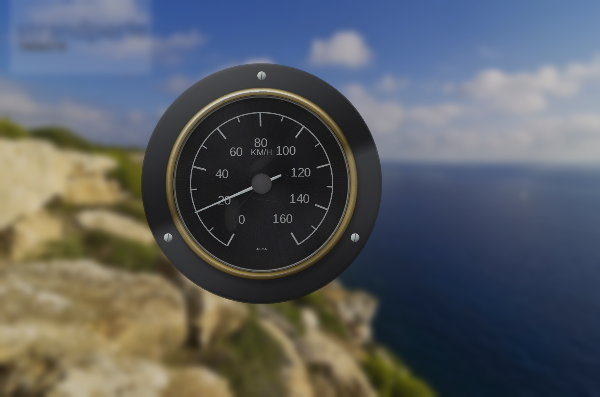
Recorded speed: 20 km/h
